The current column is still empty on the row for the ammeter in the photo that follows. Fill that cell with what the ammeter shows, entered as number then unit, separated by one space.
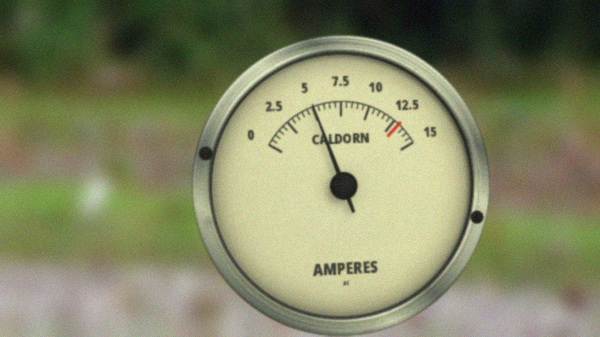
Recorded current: 5 A
